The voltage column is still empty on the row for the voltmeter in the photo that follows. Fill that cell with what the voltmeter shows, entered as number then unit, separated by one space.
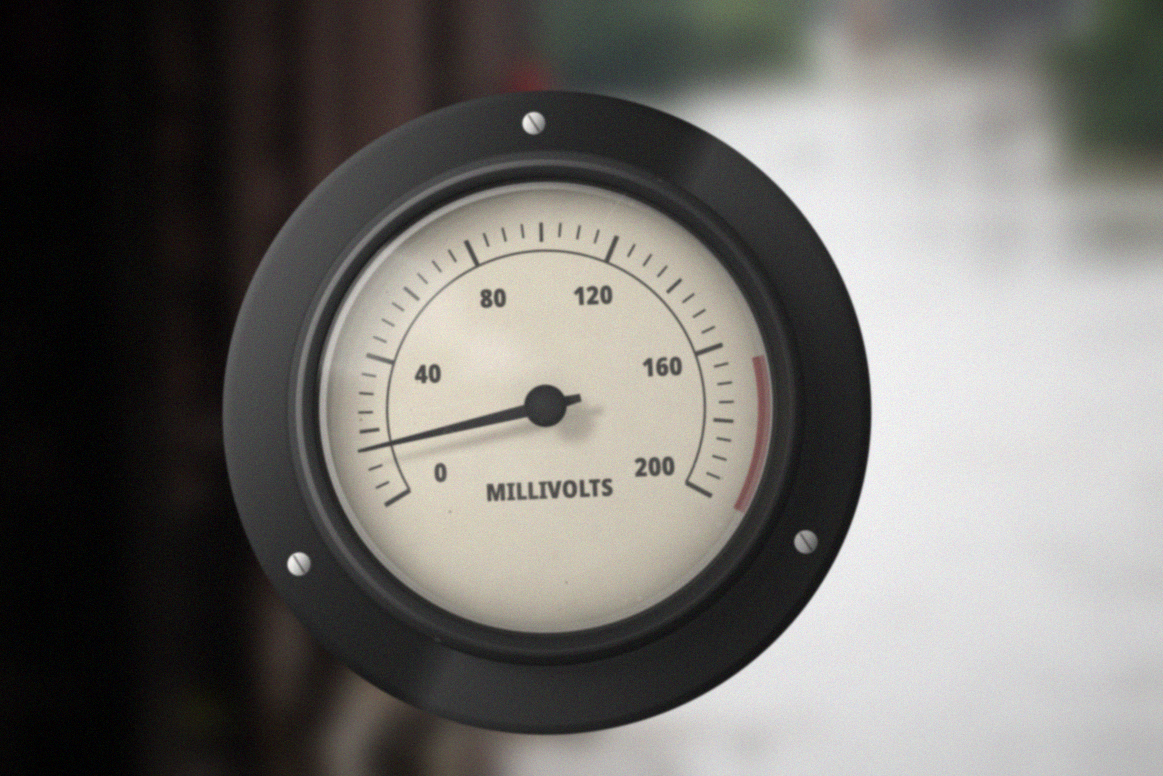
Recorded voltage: 15 mV
